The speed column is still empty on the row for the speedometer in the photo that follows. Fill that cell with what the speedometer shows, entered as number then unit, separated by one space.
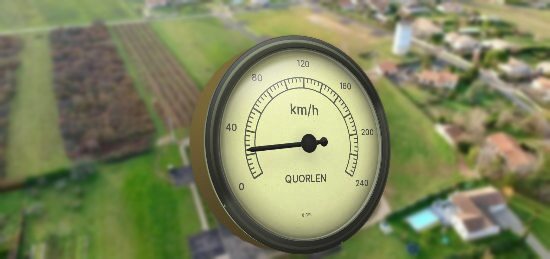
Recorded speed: 24 km/h
